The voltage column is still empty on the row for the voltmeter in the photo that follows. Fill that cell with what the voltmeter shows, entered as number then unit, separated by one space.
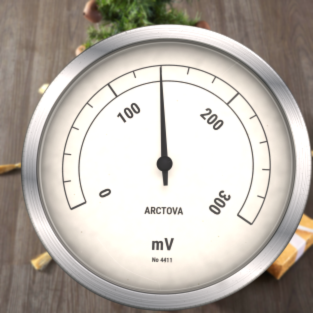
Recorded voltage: 140 mV
